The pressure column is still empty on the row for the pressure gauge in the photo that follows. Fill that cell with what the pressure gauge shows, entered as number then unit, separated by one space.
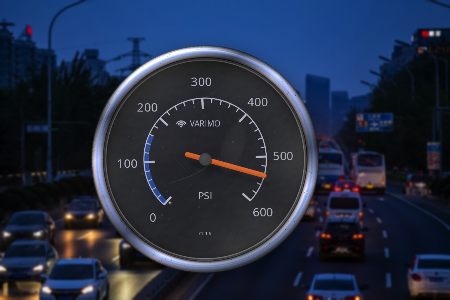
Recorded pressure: 540 psi
